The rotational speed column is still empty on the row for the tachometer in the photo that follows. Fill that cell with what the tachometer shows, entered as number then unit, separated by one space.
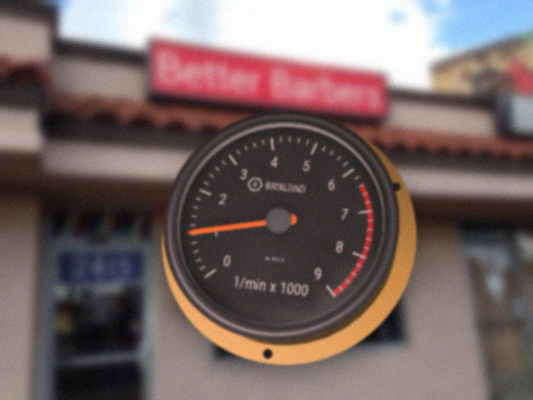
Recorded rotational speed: 1000 rpm
